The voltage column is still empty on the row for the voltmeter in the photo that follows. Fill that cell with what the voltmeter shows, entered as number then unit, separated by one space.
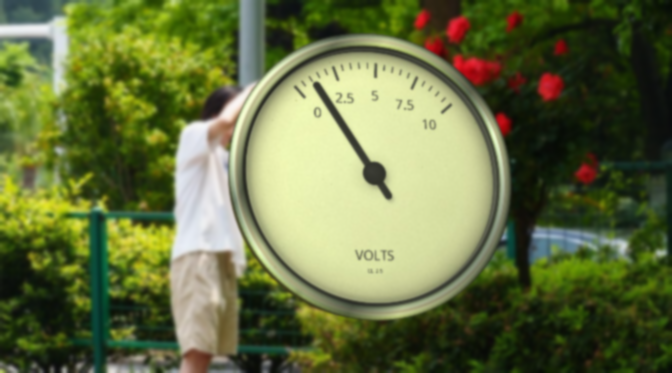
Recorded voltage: 1 V
